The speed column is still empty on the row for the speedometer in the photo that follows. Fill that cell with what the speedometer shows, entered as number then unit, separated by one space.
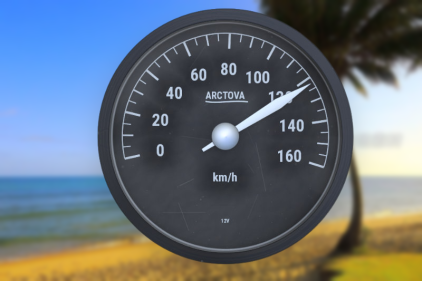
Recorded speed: 122.5 km/h
